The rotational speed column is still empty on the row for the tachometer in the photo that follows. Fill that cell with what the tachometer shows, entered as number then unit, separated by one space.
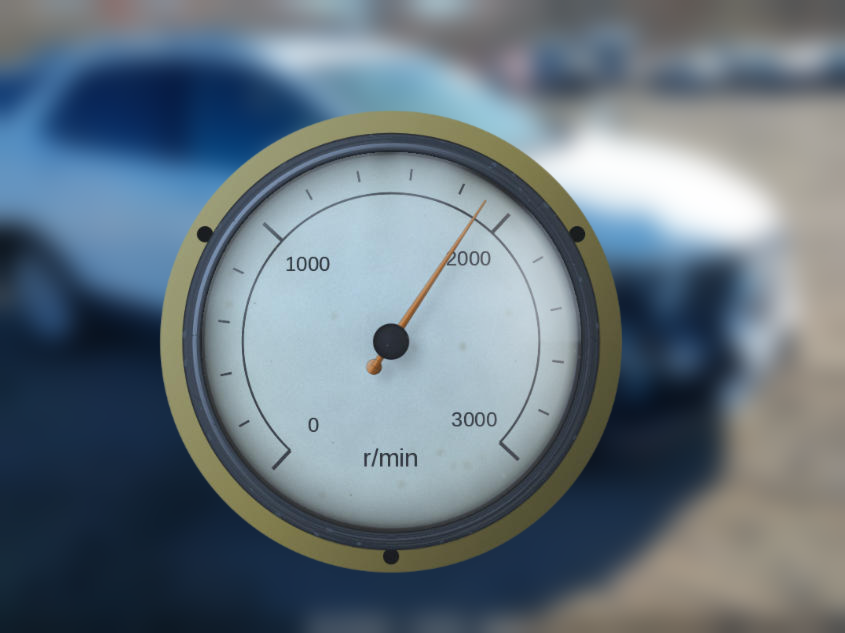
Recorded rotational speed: 1900 rpm
